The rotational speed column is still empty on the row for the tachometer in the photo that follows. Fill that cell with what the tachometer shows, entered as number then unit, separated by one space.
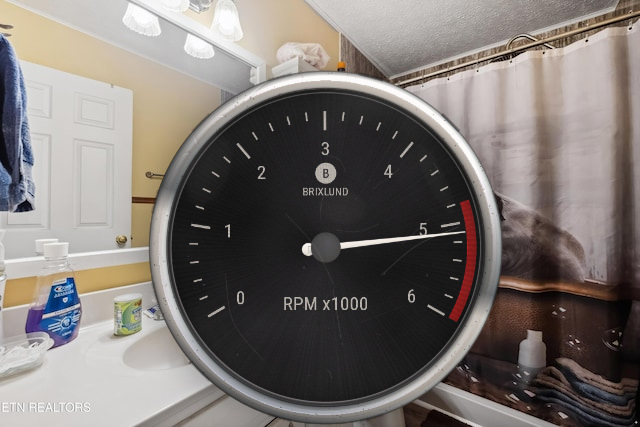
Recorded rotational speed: 5100 rpm
